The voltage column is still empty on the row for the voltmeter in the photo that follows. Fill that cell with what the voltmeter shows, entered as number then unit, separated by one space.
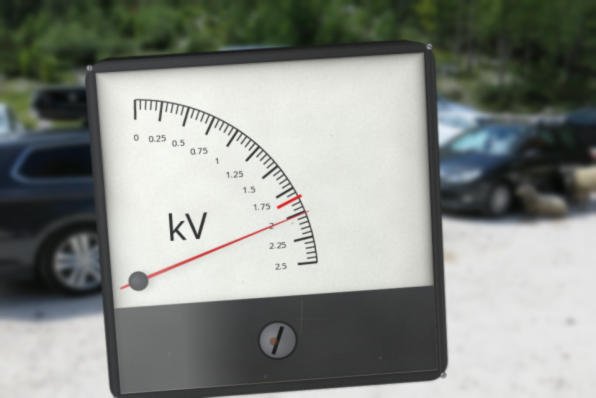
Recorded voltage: 2 kV
